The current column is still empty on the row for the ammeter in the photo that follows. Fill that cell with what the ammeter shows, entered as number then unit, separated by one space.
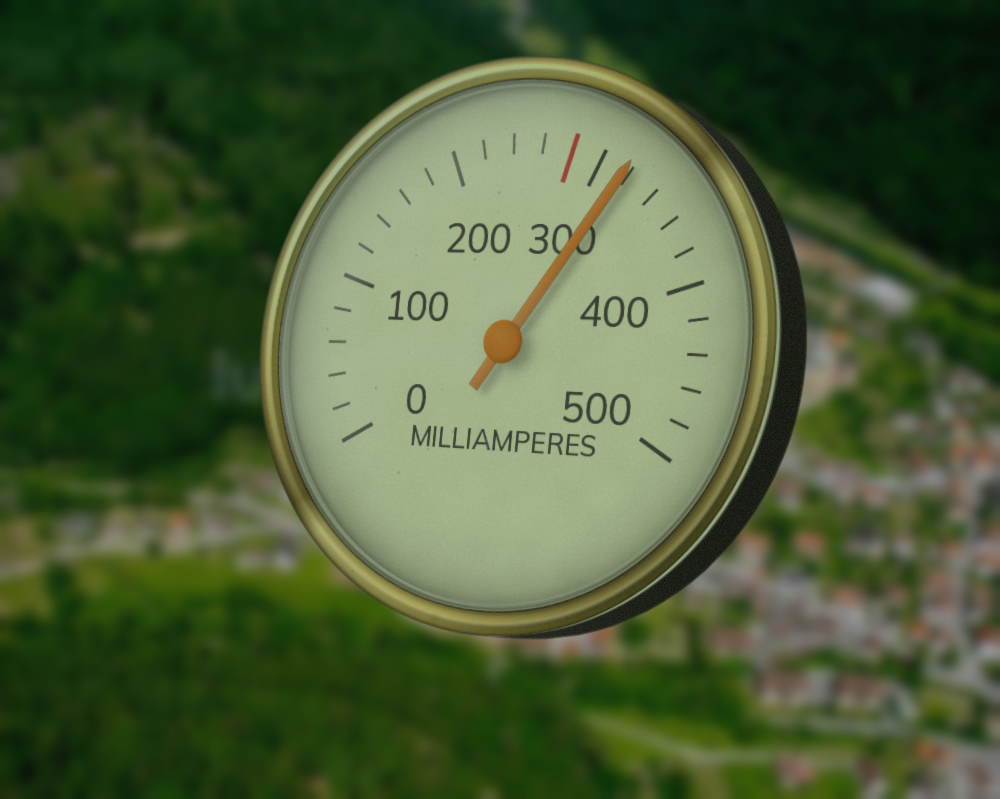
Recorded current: 320 mA
